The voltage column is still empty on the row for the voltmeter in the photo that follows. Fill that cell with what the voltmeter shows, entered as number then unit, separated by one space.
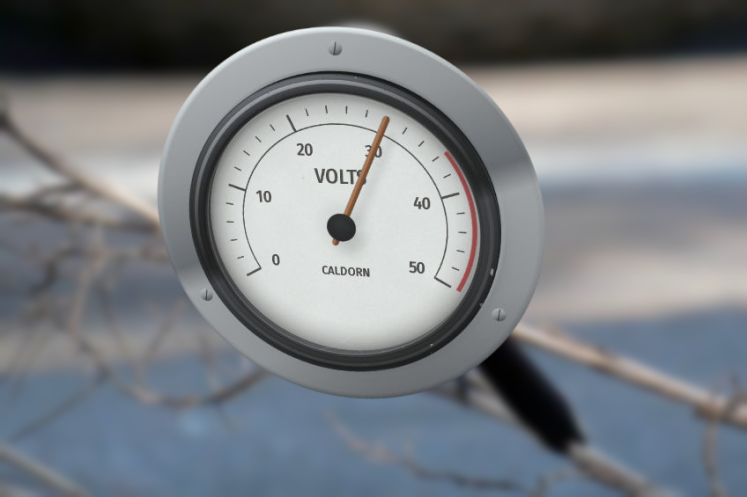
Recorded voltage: 30 V
